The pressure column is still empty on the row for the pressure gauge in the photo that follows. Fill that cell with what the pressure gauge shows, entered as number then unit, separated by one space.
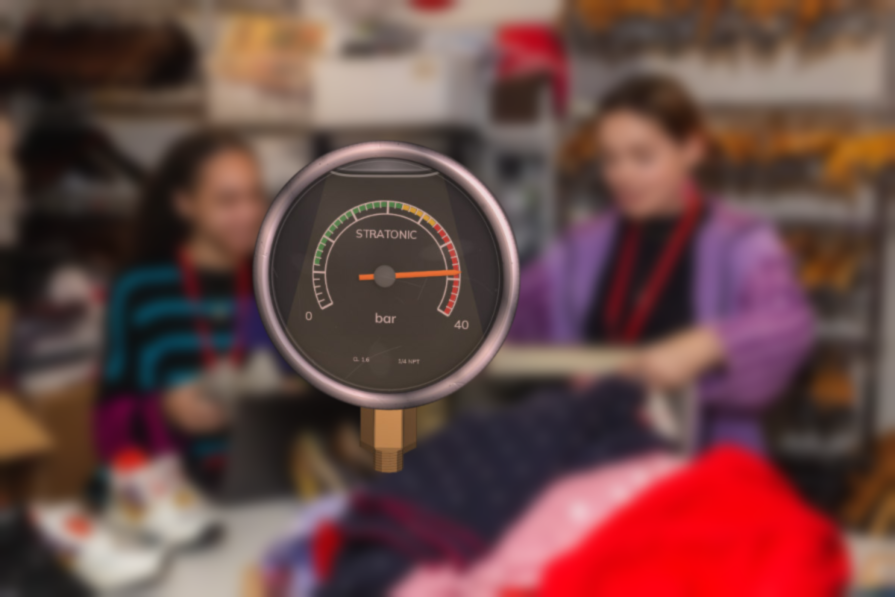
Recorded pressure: 34 bar
